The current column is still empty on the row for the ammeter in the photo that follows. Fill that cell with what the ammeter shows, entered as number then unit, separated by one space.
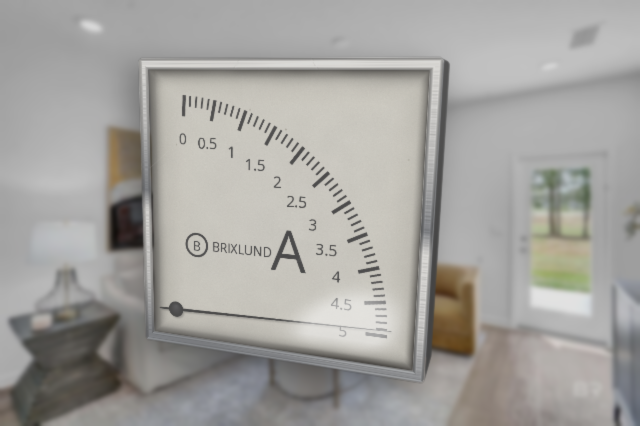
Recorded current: 4.9 A
